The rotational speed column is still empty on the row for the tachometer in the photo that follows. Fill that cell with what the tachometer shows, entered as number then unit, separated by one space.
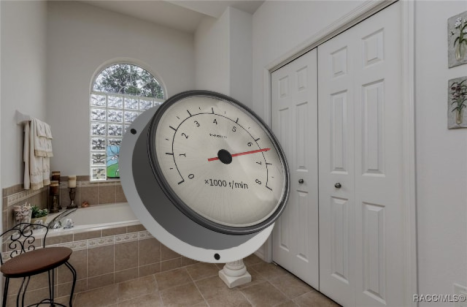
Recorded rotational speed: 6500 rpm
